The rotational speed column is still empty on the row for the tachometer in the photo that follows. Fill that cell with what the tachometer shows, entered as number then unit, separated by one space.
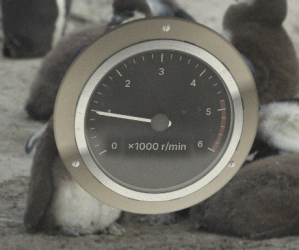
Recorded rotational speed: 1000 rpm
